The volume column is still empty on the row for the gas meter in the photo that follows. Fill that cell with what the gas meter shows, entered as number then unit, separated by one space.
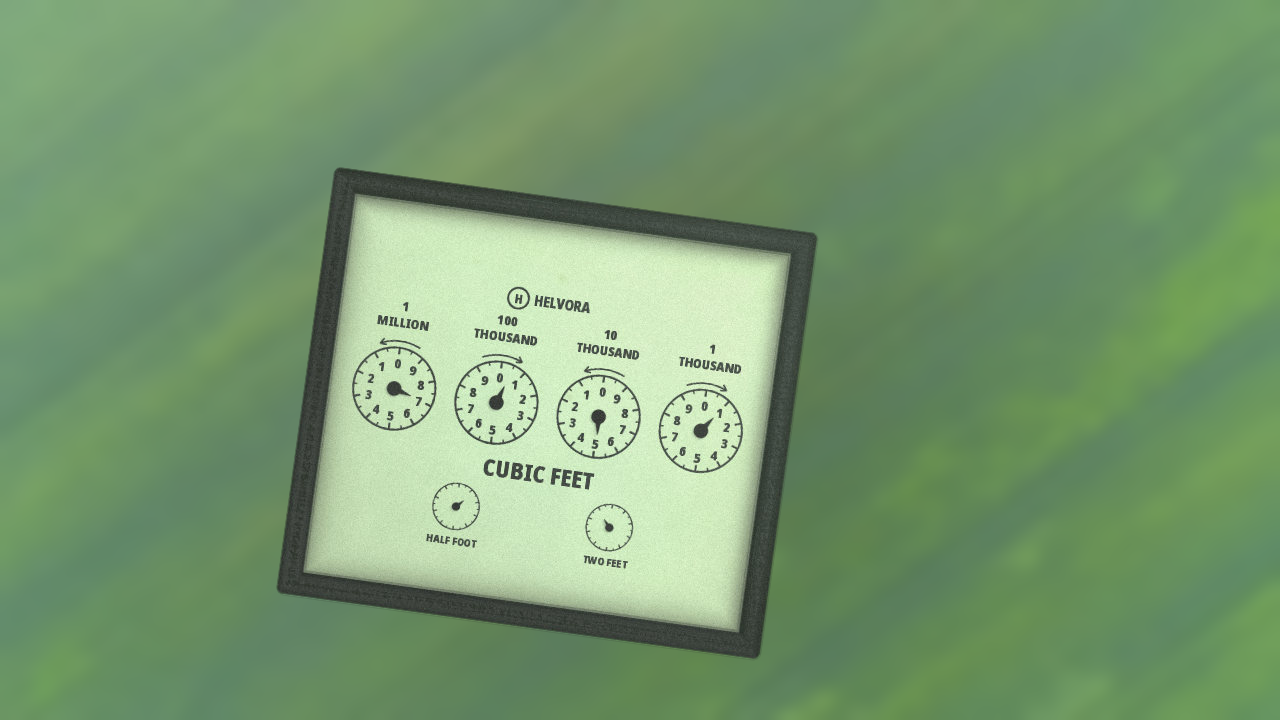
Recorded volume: 705100 ft³
